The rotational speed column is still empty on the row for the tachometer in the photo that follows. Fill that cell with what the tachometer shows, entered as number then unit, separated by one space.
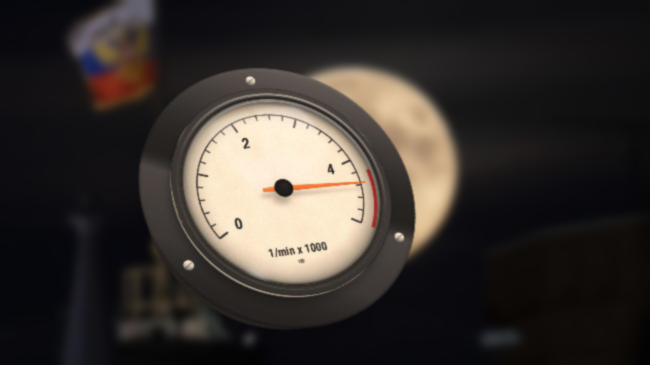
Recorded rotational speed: 4400 rpm
